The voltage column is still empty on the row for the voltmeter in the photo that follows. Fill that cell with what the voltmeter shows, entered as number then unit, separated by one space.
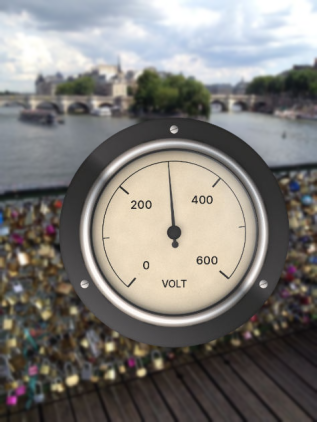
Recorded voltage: 300 V
